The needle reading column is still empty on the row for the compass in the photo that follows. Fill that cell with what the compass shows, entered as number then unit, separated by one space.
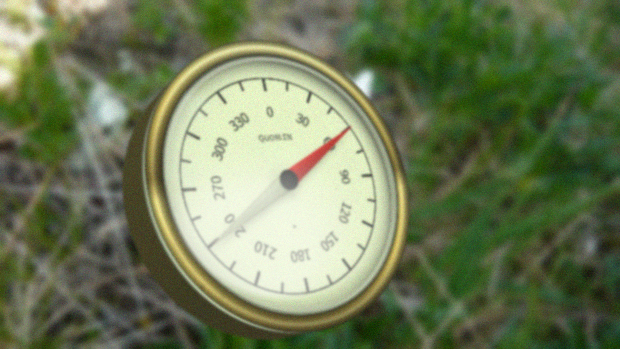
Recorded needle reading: 60 °
